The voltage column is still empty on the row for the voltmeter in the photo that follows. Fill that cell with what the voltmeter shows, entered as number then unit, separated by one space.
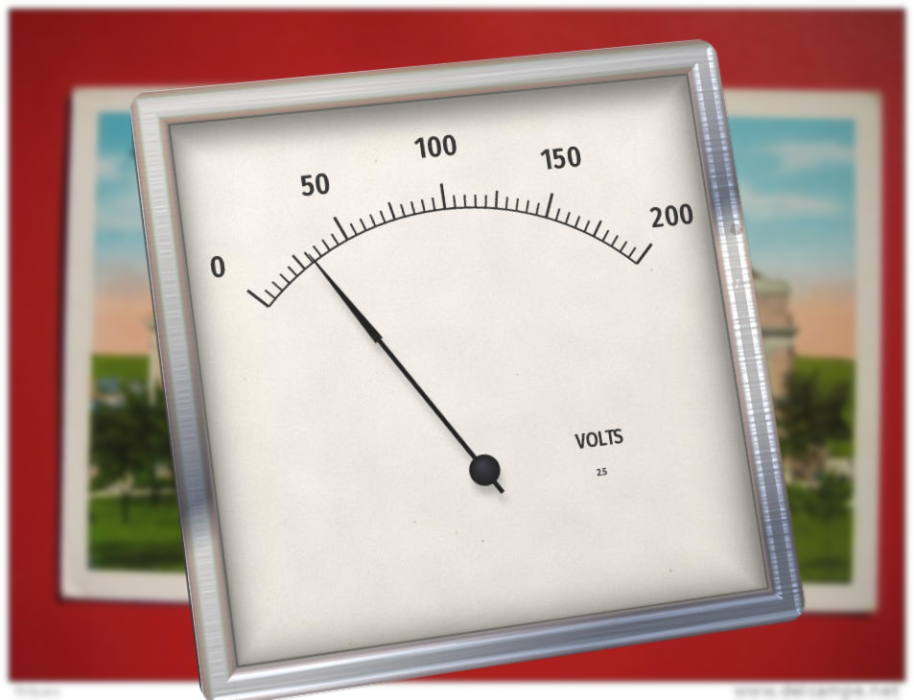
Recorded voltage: 30 V
